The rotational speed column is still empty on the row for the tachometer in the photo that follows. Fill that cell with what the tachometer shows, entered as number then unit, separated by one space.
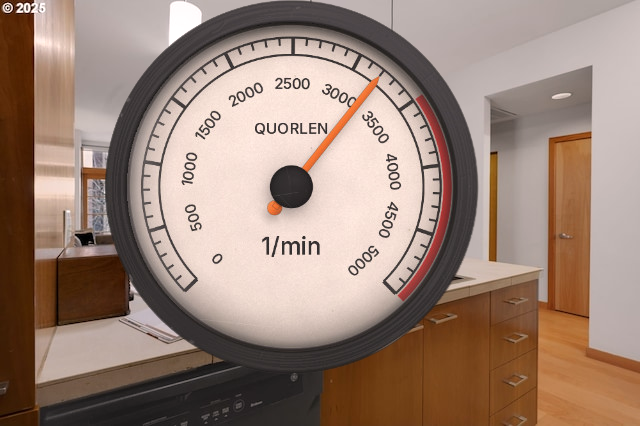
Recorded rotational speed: 3200 rpm
